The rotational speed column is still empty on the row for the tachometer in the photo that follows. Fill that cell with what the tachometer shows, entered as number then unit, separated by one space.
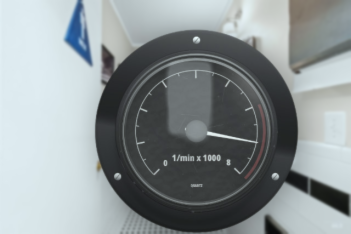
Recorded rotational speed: 7000 rpm
